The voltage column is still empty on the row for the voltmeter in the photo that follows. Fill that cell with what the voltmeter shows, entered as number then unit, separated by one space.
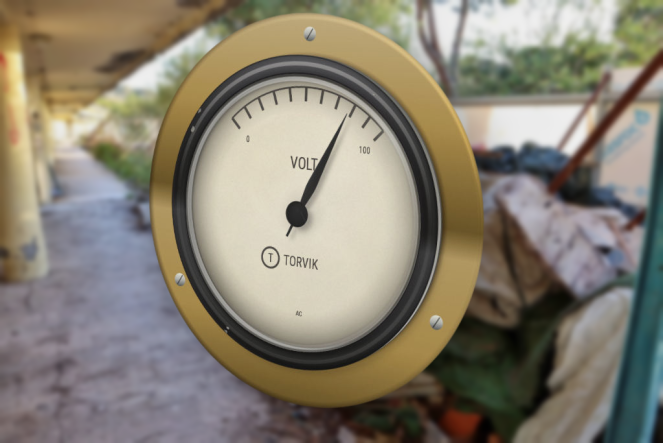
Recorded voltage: 80 V
